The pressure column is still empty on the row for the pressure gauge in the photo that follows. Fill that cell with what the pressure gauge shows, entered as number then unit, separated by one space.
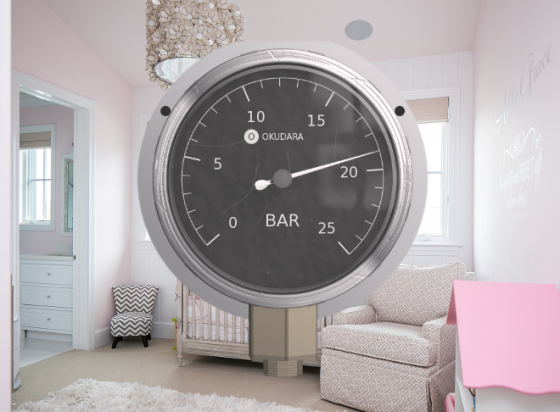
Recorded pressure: 19 bar
